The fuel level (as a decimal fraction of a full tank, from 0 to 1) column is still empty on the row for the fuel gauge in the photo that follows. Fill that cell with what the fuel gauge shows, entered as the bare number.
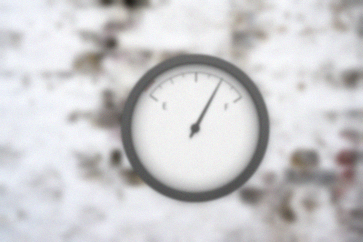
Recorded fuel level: 0.75
